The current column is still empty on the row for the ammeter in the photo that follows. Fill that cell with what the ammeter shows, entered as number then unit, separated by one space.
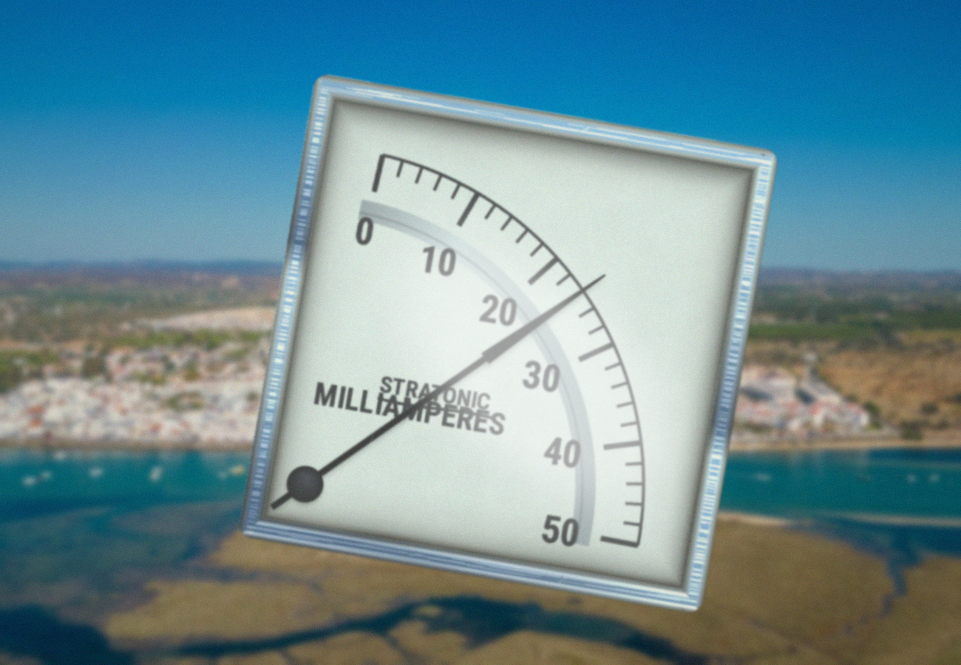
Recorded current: 24 mA
